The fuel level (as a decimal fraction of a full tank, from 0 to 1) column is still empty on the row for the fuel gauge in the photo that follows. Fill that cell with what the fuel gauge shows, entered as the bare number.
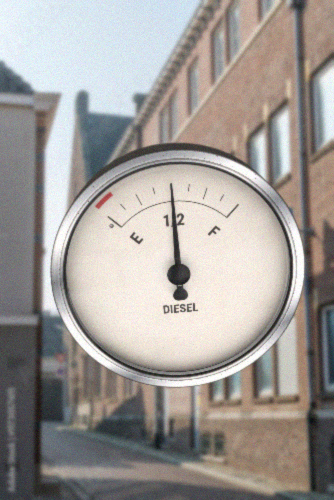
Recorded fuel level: 0.5
